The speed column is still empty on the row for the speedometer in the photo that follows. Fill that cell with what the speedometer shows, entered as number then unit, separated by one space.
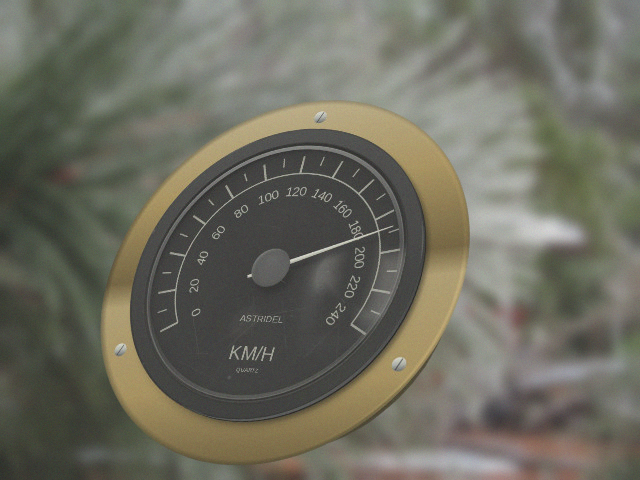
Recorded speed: 190 km/h
